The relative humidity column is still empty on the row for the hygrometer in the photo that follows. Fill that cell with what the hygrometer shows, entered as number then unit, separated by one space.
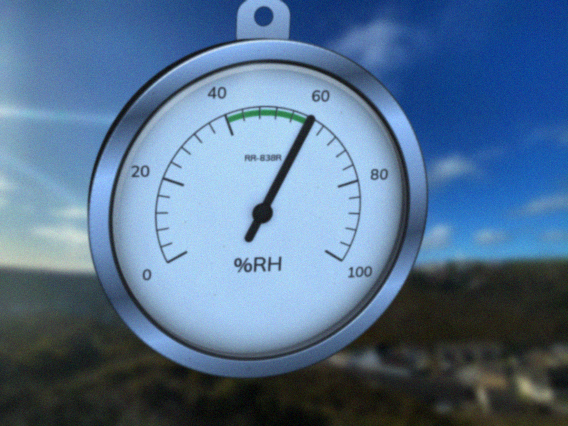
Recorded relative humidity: 60 %
